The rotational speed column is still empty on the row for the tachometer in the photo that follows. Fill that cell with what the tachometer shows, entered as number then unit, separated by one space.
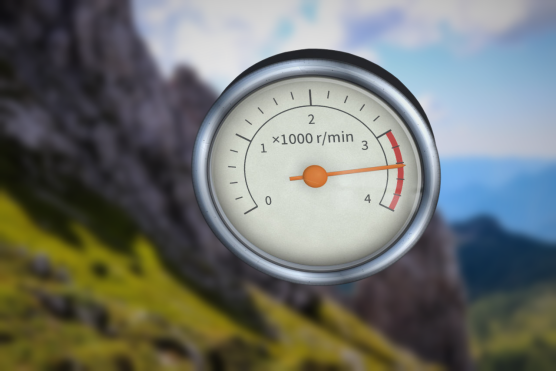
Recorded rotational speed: 3400 rpm
